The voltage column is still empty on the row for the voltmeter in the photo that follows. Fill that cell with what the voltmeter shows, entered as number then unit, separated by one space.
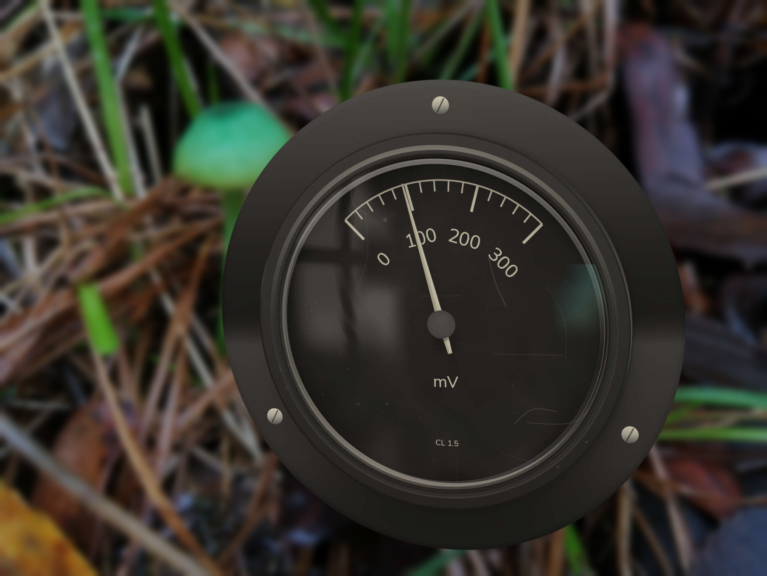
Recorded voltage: 100 mV
